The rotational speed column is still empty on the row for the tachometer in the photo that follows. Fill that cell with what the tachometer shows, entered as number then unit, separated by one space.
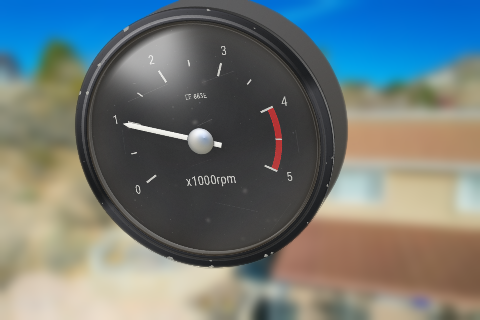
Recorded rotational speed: 1000 rpm
